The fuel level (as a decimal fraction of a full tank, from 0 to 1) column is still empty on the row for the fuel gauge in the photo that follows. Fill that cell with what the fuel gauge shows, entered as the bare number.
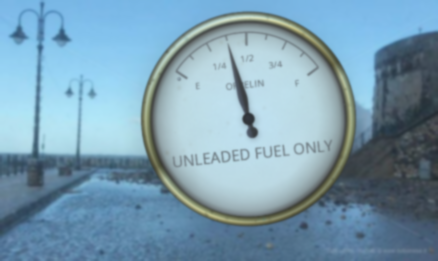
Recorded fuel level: 0.375
